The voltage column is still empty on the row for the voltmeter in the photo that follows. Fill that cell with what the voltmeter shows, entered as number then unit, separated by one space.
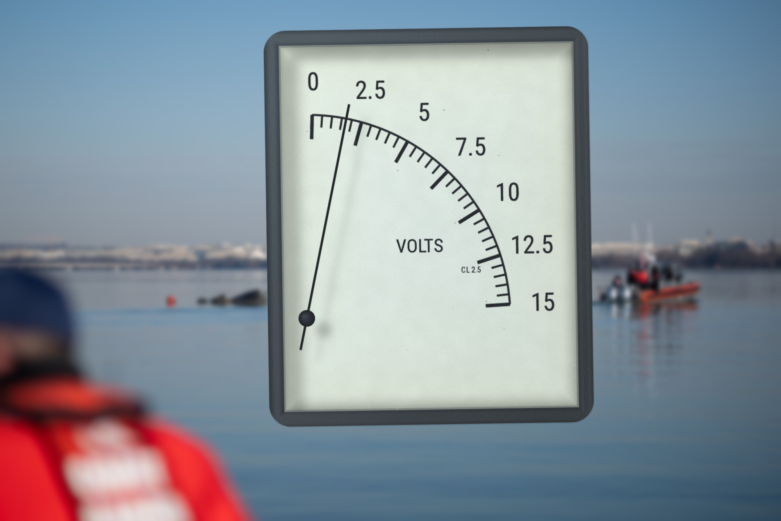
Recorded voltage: 1.75 V
